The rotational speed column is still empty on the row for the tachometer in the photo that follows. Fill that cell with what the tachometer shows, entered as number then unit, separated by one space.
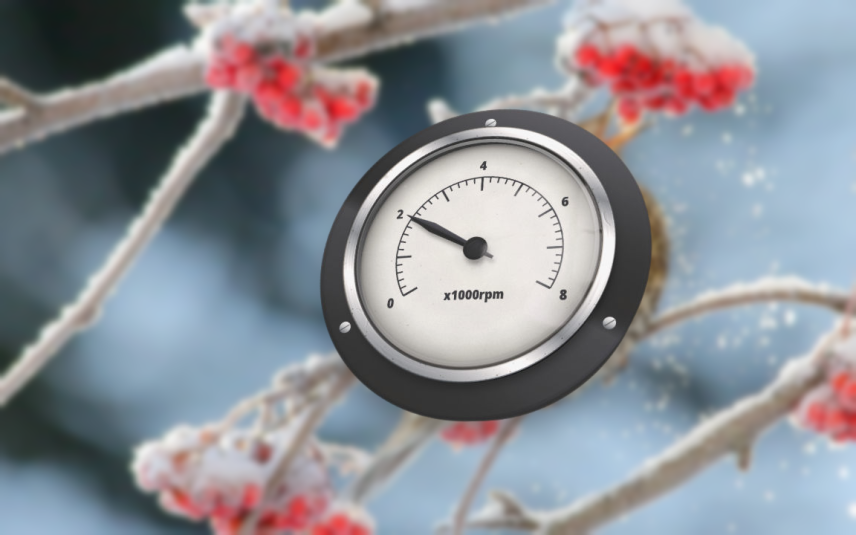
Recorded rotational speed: 2000 rpm
